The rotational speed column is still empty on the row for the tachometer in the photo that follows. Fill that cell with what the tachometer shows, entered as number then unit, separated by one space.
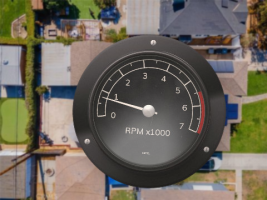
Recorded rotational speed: 750 rpm
